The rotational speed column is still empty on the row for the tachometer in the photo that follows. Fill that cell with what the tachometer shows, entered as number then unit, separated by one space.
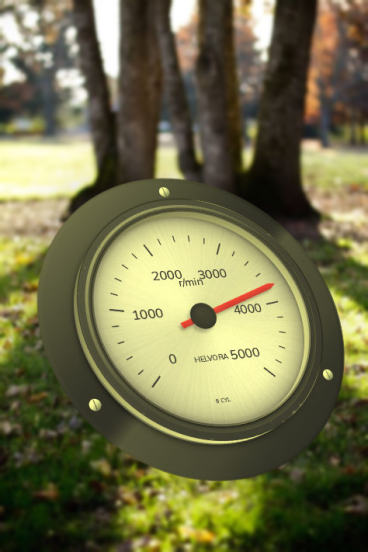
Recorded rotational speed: 3800 rpm
